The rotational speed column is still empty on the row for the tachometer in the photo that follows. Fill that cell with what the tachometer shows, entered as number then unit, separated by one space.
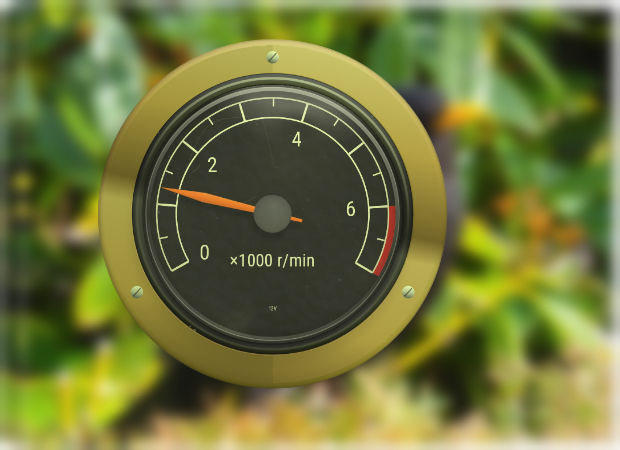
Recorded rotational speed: 1250 rpm
